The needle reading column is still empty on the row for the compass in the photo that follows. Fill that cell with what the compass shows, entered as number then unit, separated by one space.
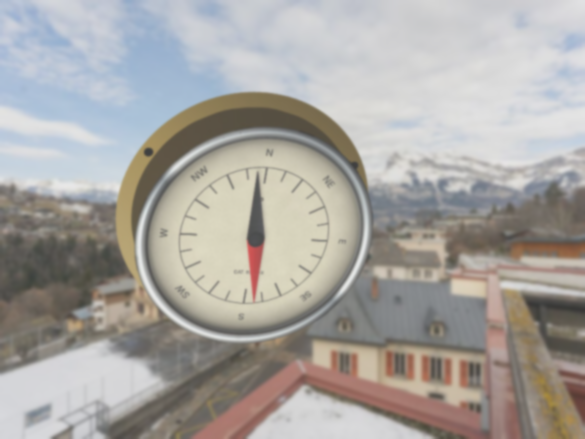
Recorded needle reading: 172.5 °
